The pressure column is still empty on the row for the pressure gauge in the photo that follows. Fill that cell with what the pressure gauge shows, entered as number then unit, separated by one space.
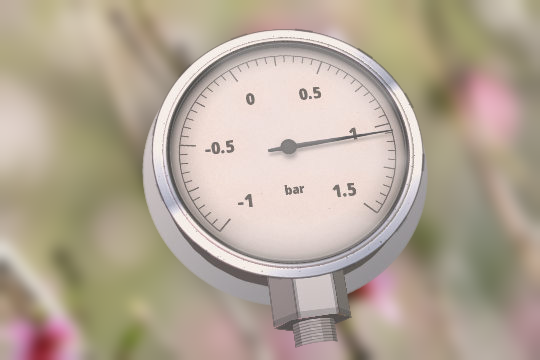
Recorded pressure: 1.05 bar
